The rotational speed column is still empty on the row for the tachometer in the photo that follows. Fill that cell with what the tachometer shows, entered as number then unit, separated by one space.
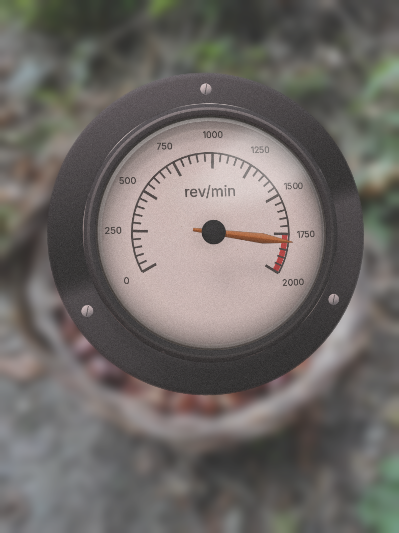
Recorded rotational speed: 1800 rpm
